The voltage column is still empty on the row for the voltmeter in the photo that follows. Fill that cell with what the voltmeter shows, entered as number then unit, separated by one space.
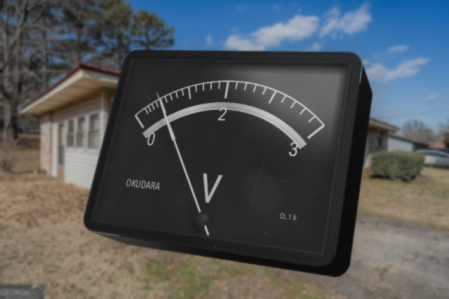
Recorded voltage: 1 V
